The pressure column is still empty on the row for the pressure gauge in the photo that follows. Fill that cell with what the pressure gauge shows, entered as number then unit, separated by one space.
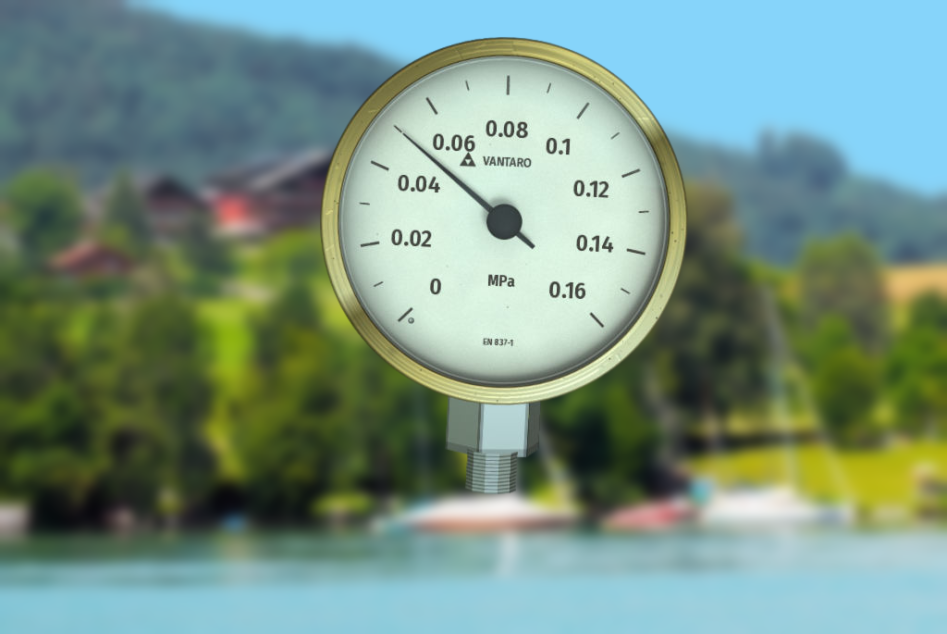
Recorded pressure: 0.05 MPa
